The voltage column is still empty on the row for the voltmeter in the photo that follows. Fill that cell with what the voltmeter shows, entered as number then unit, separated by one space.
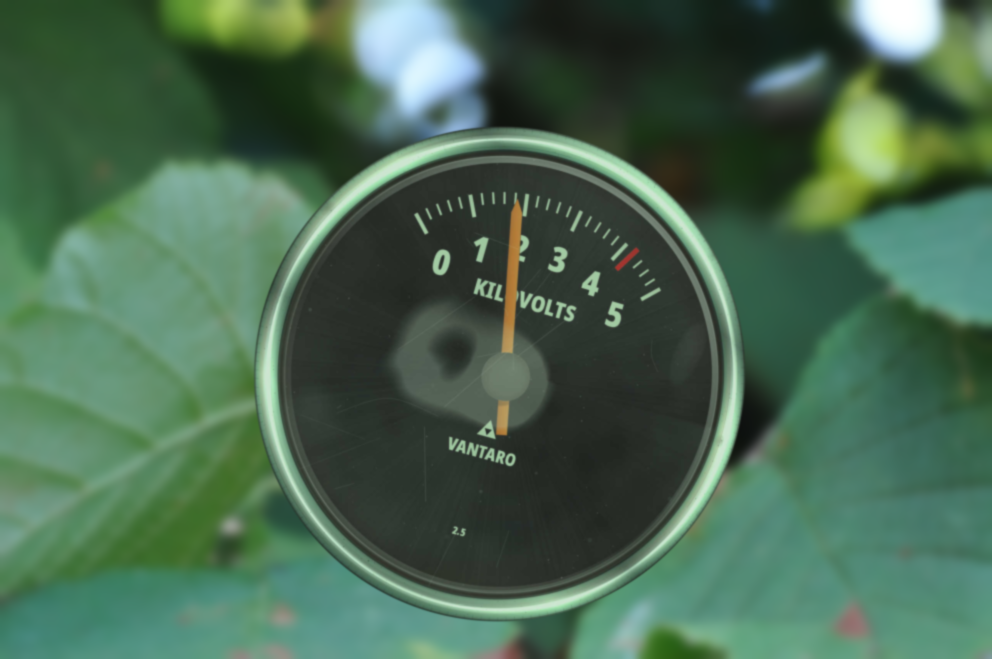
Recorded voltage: 1.8 kV
